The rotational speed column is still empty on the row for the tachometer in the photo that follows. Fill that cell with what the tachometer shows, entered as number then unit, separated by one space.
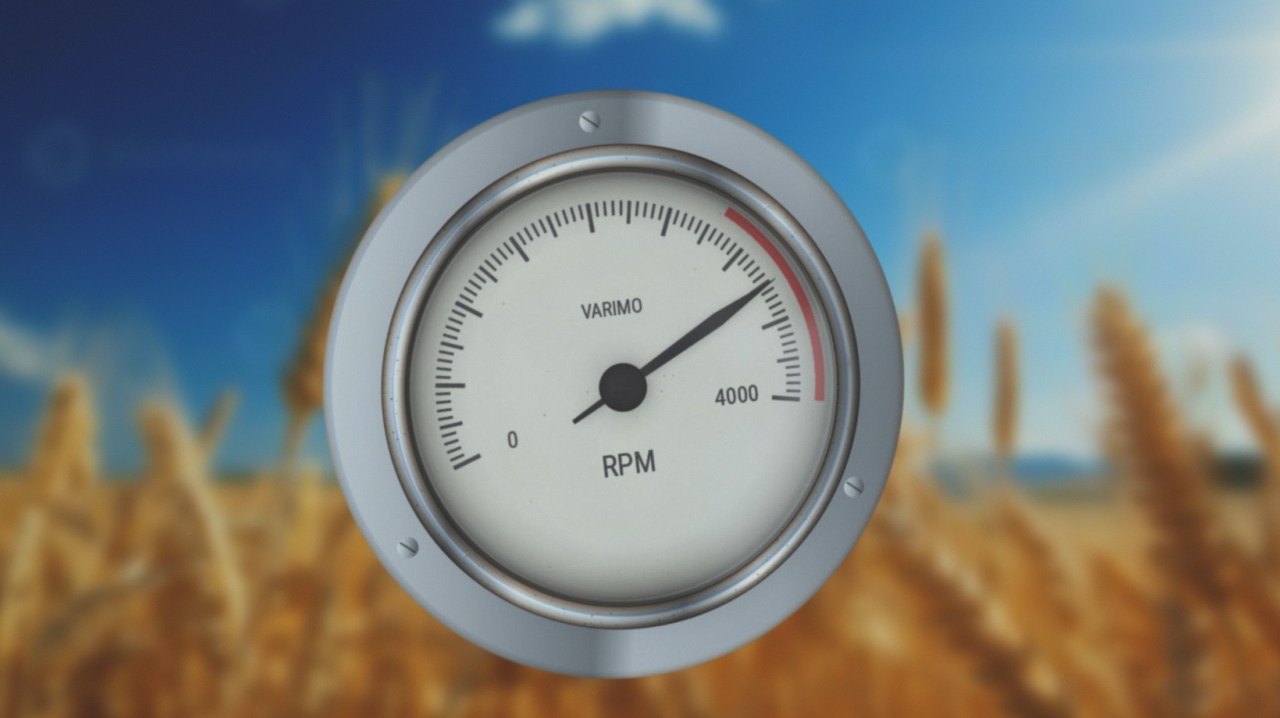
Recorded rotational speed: 3250 rpm
